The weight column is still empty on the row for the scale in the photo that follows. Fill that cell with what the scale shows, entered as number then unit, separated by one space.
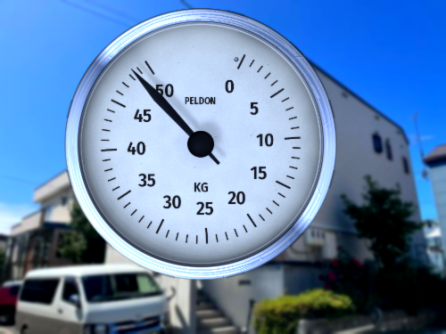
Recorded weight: 48.5 kg
